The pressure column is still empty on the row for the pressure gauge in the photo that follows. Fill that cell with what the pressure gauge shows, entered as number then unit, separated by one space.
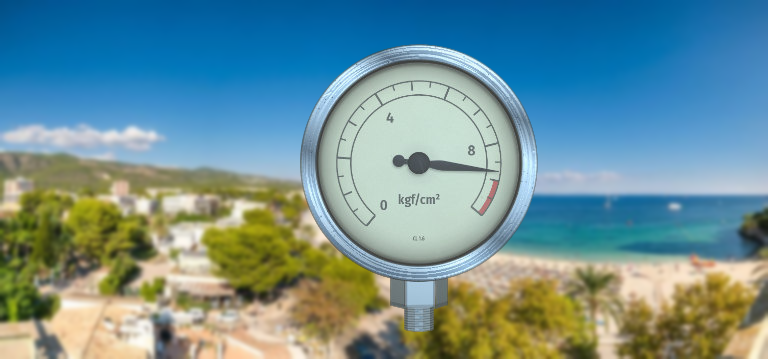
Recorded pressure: 8.75 kg/cm²
